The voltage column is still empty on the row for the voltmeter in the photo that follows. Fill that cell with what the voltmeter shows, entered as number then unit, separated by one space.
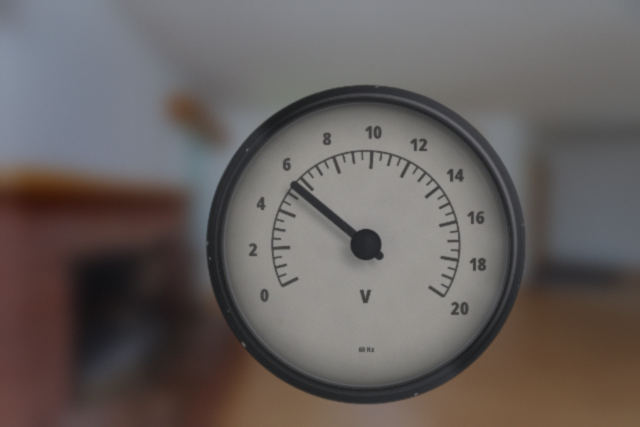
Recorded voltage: 5.5 V
